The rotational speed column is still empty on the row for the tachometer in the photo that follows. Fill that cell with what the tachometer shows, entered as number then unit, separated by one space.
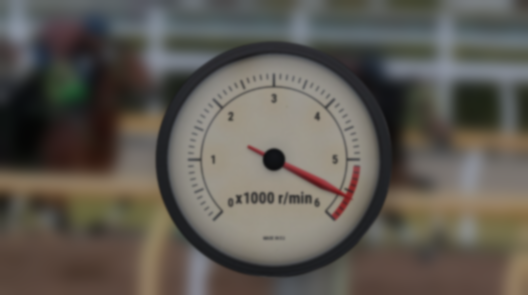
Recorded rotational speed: 5600 rpm
